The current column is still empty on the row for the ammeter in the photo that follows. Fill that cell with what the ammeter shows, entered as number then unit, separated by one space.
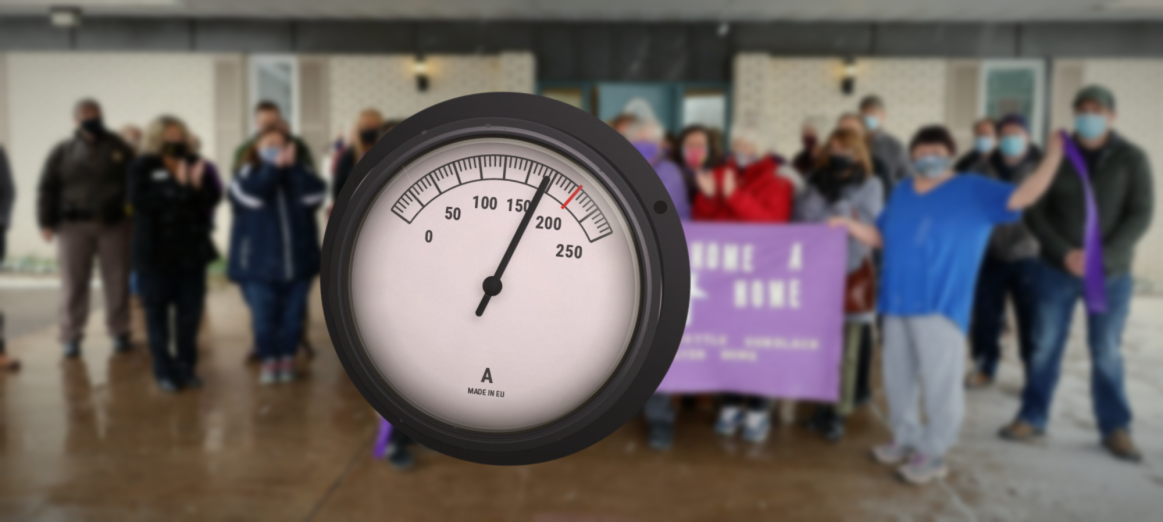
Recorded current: 170 A
